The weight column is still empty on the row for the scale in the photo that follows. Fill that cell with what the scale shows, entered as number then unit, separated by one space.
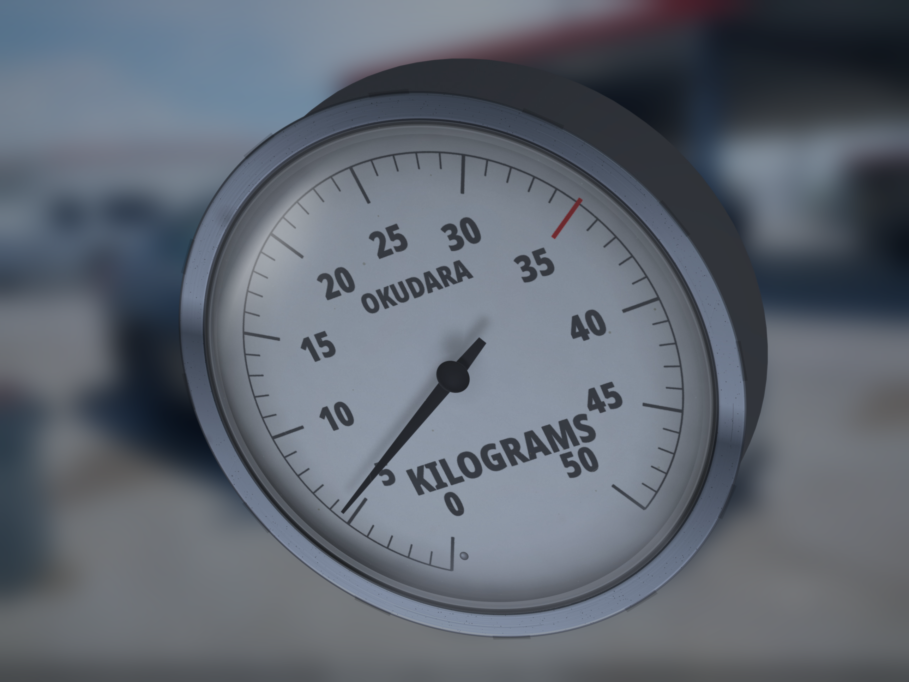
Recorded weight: 5.5 kg
